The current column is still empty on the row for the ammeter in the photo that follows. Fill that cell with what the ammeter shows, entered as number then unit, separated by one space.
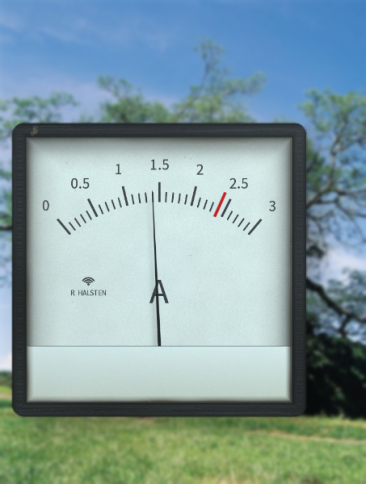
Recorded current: 1.4 A
